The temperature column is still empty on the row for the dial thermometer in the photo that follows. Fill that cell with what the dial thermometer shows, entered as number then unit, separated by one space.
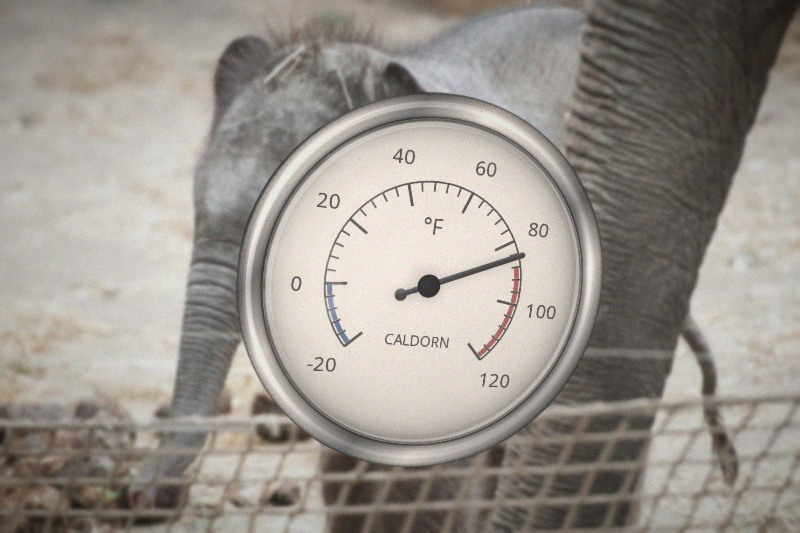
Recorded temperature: 84 °F
